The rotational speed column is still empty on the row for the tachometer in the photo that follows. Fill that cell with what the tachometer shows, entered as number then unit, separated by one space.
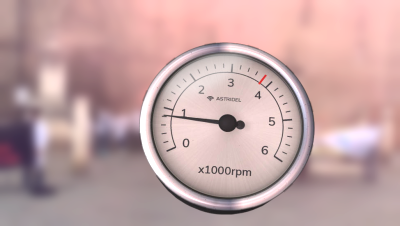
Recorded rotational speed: 800 rpm
